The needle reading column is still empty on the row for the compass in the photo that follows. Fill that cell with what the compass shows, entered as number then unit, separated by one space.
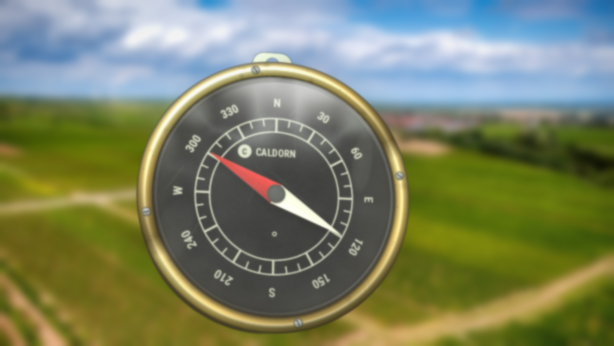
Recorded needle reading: 300 °
